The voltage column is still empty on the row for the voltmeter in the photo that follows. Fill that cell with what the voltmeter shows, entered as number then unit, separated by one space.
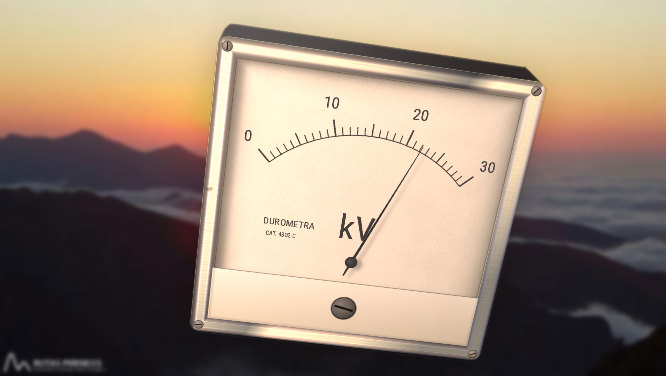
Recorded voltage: 22 kV
